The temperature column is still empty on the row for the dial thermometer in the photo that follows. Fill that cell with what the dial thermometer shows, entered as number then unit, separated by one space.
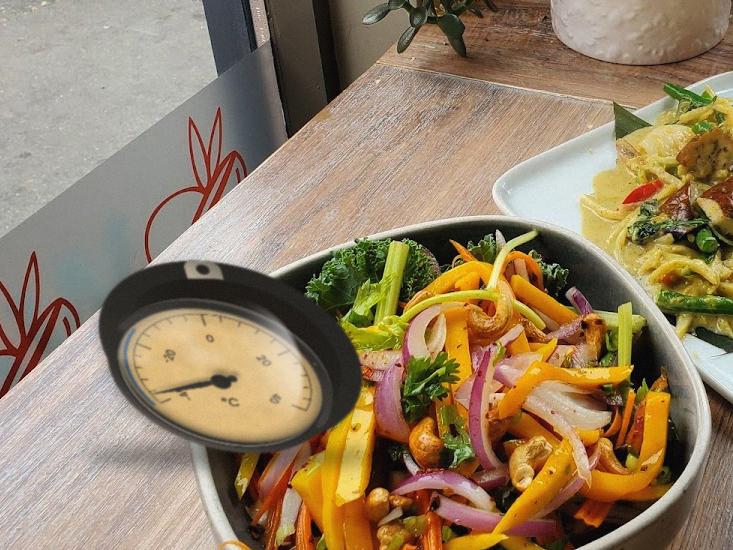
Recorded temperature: -36 °C
